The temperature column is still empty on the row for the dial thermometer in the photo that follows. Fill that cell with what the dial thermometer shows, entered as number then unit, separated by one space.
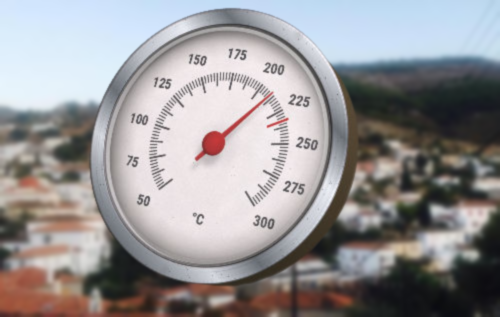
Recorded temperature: 212.5 °C
